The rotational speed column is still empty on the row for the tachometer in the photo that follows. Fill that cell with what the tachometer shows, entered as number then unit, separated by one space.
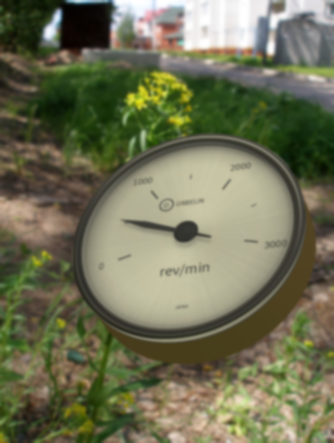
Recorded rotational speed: 500 rpm
